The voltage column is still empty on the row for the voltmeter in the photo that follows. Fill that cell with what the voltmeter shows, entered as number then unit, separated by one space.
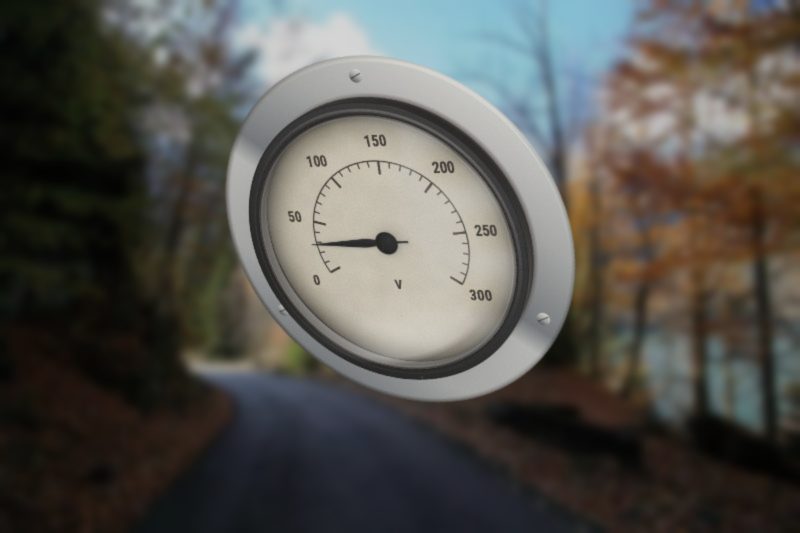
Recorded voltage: 30 V
